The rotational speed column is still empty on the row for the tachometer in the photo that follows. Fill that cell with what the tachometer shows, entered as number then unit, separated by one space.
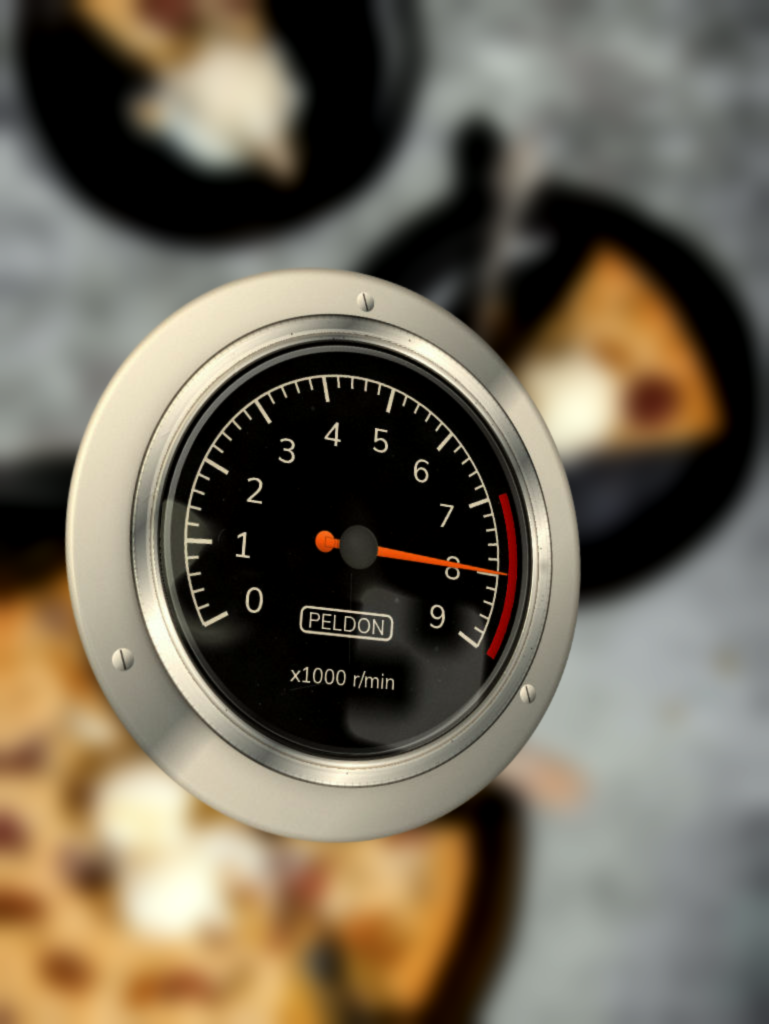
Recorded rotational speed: 8000 rpm
